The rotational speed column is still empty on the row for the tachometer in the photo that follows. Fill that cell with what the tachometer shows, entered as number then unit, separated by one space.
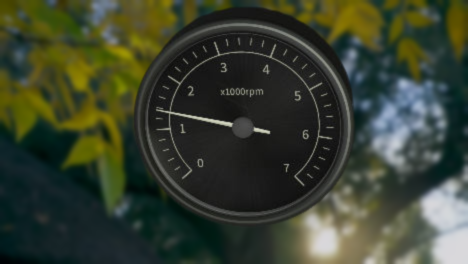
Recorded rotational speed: 1400 rpm
